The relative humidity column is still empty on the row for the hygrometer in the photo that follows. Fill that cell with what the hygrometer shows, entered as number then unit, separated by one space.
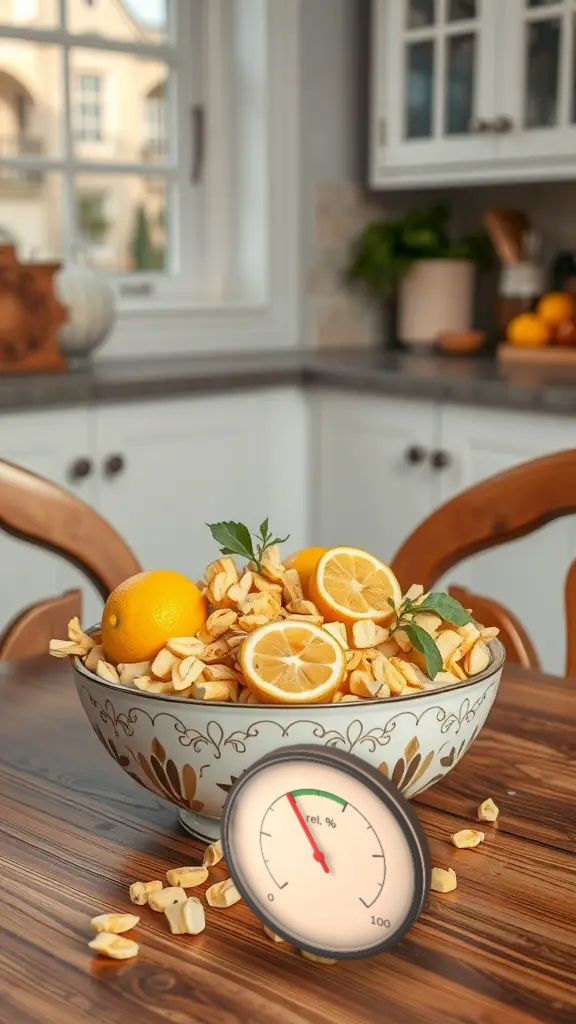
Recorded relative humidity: 40 %
